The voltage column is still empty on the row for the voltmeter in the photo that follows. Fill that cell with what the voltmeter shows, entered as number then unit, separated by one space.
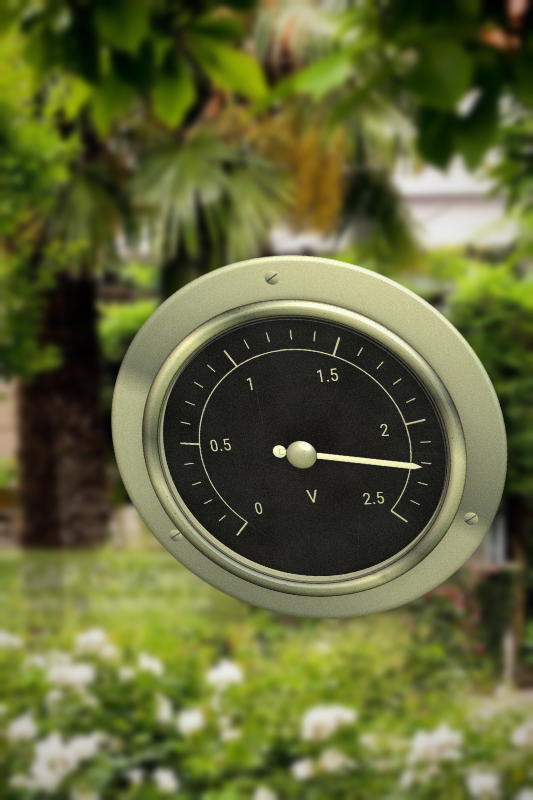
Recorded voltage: 2.2 V
